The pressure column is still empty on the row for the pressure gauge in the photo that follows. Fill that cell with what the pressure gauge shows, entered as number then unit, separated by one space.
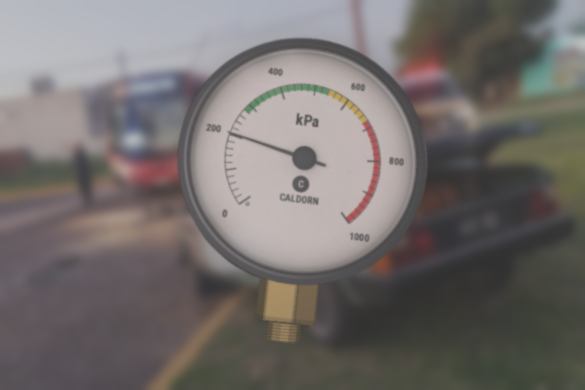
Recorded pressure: 200 kPa
